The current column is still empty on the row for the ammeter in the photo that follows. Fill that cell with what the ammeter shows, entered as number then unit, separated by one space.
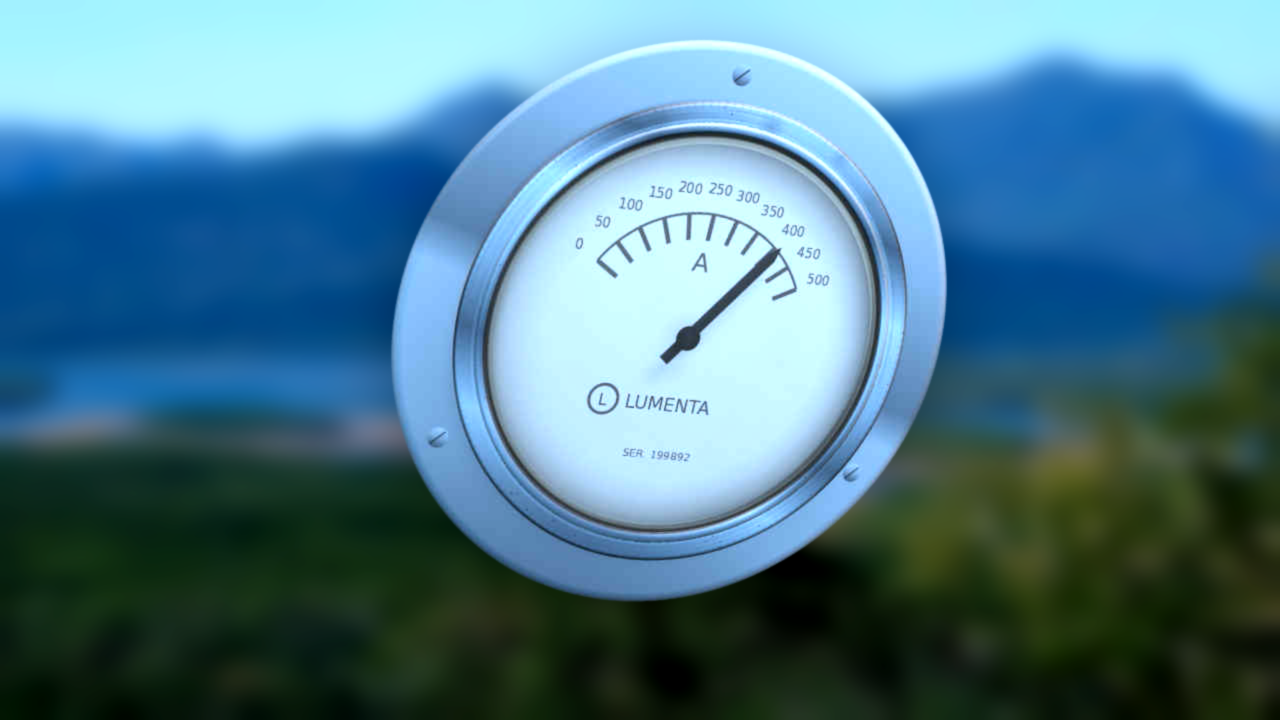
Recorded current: 400 A
